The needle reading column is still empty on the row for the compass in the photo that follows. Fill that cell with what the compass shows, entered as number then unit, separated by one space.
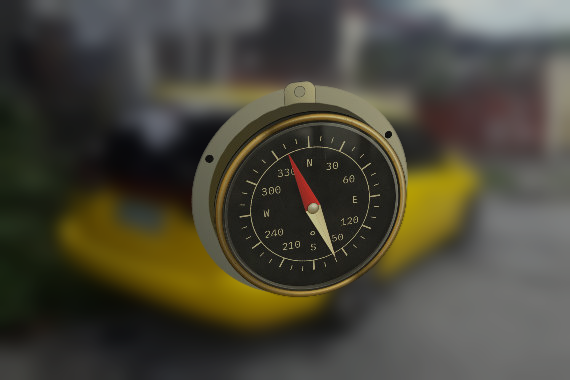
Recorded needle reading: 340 °
